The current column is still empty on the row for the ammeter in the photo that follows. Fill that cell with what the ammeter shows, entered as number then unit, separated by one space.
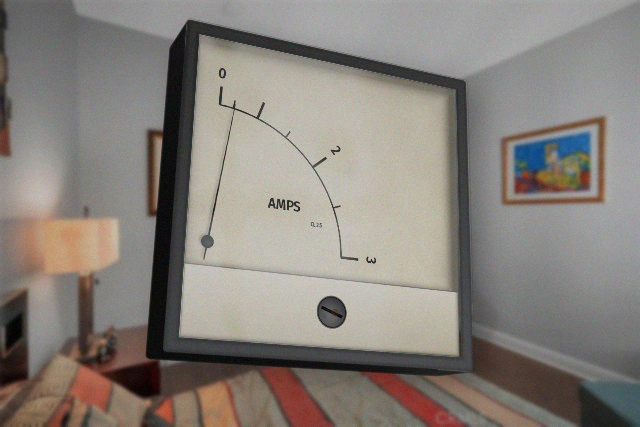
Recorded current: 0.5 A
